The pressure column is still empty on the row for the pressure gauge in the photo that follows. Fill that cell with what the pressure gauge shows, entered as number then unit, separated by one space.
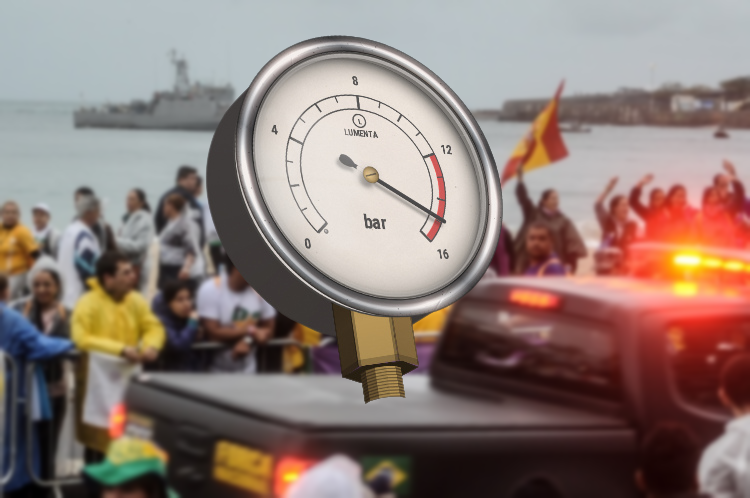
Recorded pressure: 15 bar
